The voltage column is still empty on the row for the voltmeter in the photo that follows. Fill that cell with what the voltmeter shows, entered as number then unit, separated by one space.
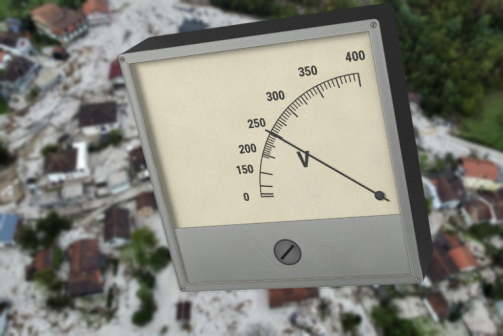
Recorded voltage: 250 V
